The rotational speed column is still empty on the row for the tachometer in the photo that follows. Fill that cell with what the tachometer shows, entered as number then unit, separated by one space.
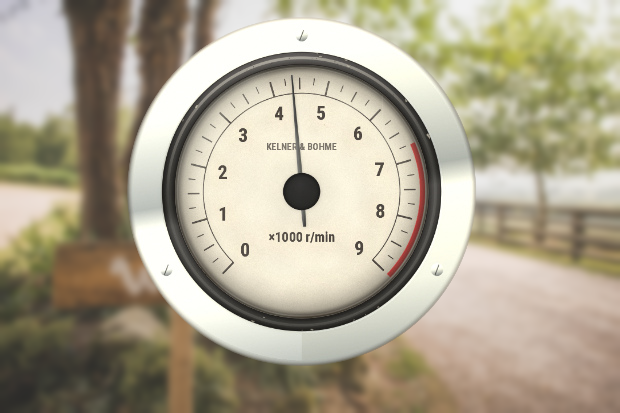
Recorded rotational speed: 4375 rpm
